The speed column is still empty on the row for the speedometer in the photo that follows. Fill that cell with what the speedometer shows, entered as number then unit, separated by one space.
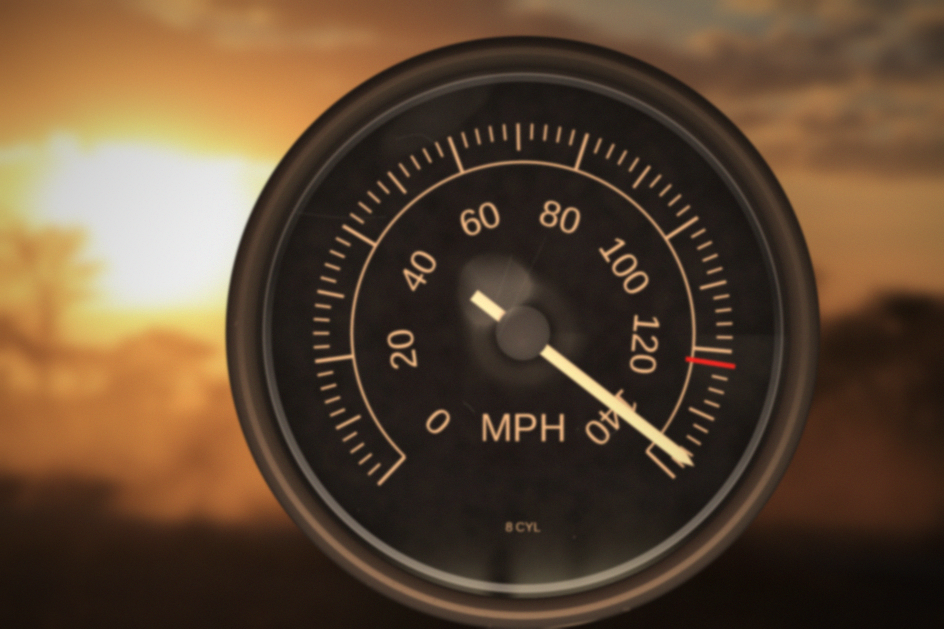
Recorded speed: 137 mph
